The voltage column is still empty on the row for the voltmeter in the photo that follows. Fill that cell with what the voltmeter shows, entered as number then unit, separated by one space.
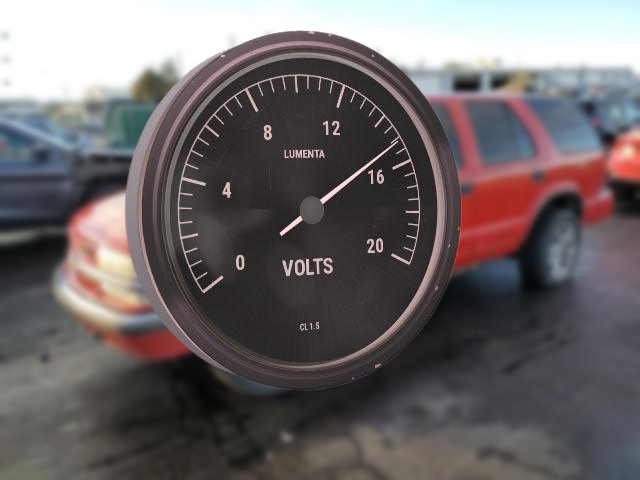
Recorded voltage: 15 V
